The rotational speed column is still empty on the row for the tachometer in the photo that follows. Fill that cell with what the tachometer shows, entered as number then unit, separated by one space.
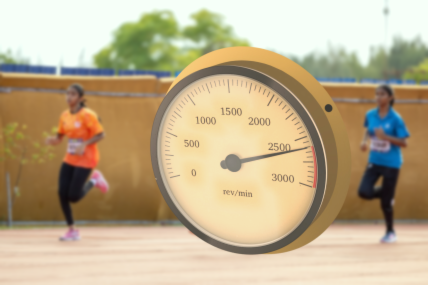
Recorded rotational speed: 2600 rpm
